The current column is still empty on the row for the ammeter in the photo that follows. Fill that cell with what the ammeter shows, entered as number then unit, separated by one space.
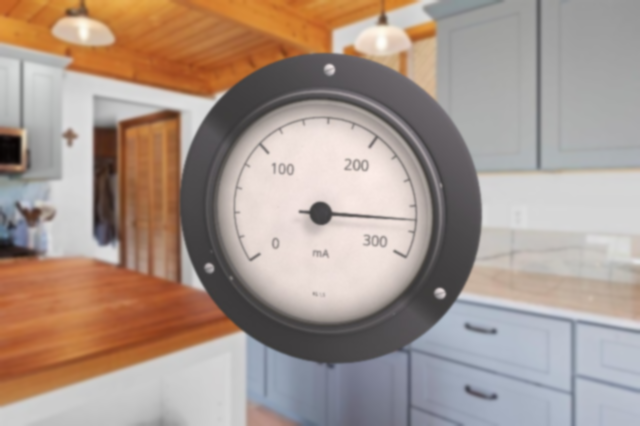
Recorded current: 270 mA
